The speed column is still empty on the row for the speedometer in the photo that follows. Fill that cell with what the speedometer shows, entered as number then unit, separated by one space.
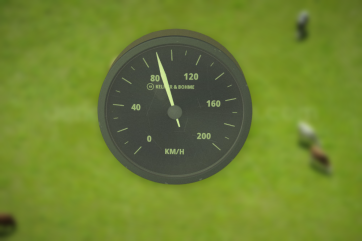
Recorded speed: 90 km/h
